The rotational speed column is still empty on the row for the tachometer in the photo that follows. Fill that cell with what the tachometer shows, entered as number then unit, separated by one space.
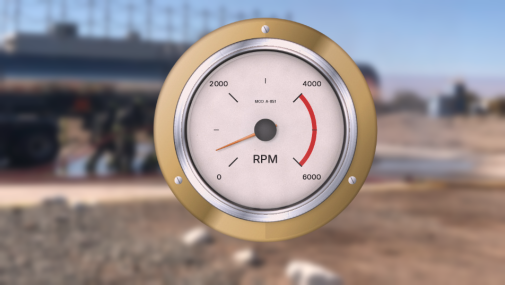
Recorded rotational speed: 500 rpm
